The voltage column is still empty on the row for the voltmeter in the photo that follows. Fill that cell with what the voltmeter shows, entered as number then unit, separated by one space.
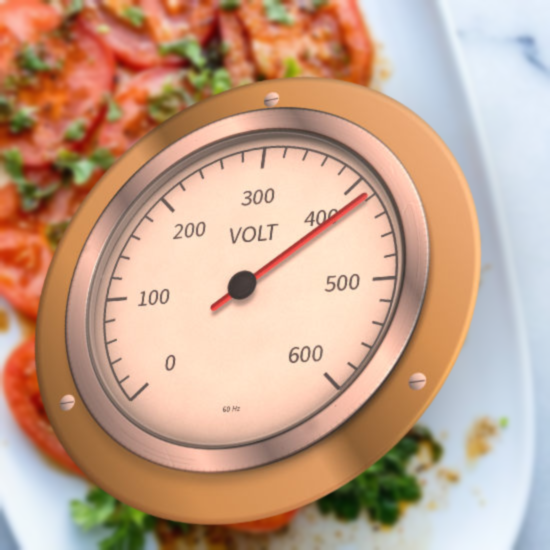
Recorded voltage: 420 V
